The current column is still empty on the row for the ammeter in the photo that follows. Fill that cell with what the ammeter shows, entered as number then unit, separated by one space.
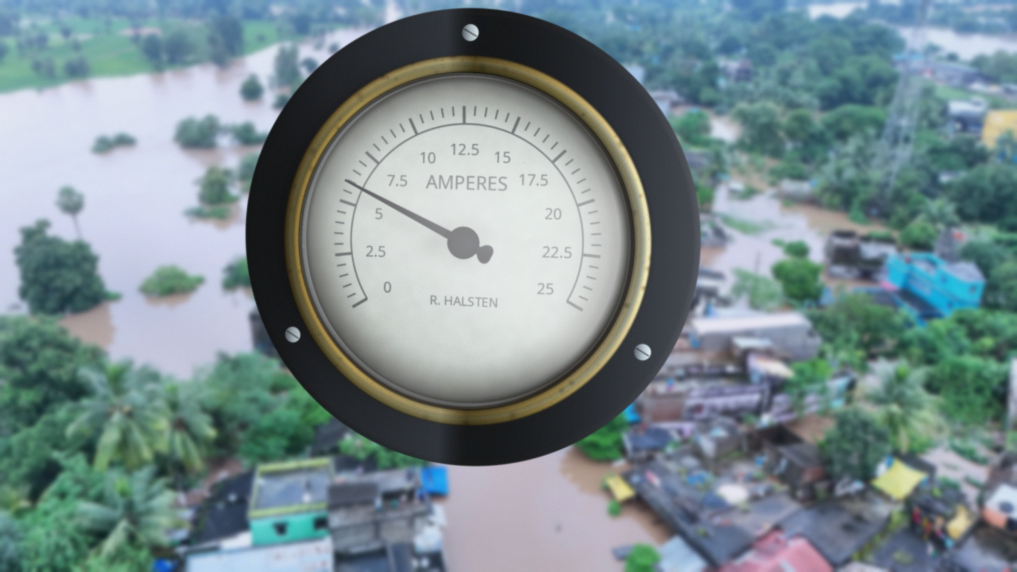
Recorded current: 6 A
